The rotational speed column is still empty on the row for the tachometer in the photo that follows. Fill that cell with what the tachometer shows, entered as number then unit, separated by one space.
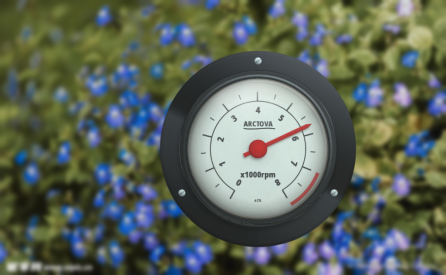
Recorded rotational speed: 5750 rpm
